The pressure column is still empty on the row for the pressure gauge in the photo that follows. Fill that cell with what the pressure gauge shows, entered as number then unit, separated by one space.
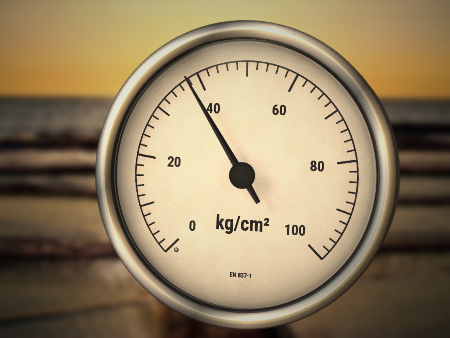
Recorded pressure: 38 kg/cm²
